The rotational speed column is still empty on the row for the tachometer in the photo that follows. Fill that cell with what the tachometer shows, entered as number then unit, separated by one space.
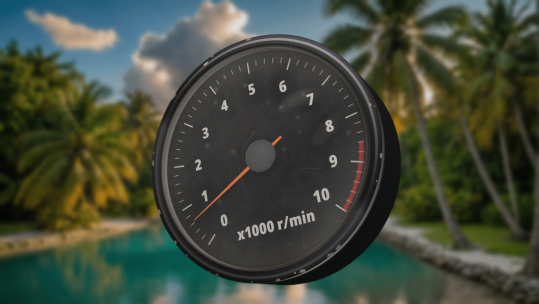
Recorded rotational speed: 600 rpm
